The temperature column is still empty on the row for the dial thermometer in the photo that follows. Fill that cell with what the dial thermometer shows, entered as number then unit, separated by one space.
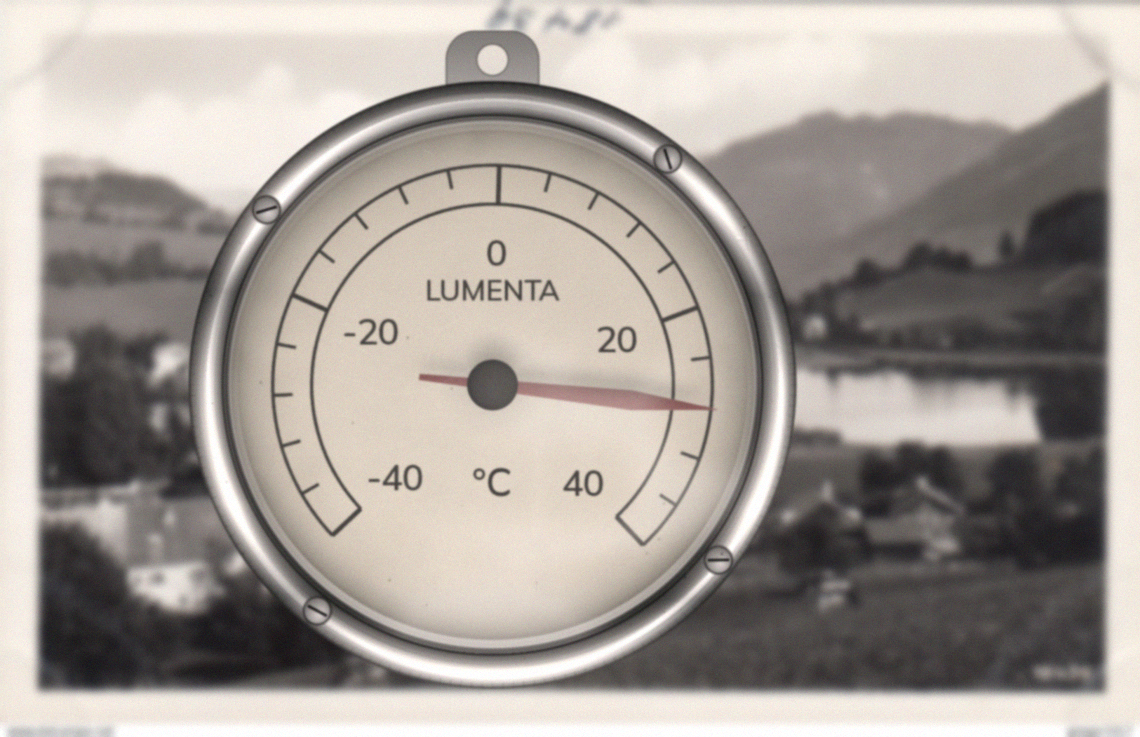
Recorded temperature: 28 °C
